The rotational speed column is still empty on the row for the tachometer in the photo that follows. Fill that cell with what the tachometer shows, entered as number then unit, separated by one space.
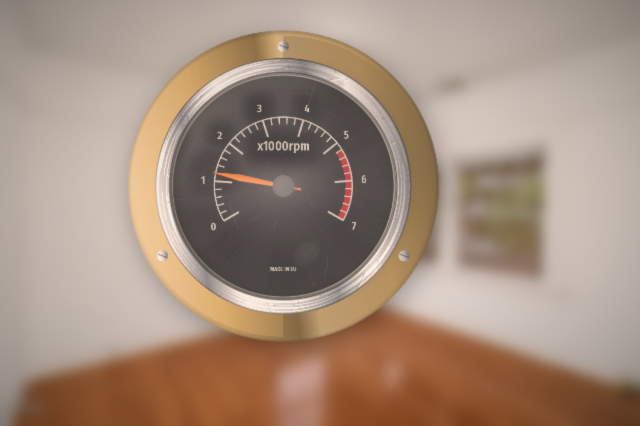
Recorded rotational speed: 1200 rpm
